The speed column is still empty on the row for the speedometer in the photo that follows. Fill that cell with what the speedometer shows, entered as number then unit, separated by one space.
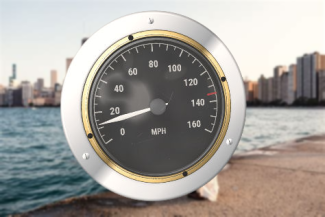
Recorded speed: 12.5 mph
